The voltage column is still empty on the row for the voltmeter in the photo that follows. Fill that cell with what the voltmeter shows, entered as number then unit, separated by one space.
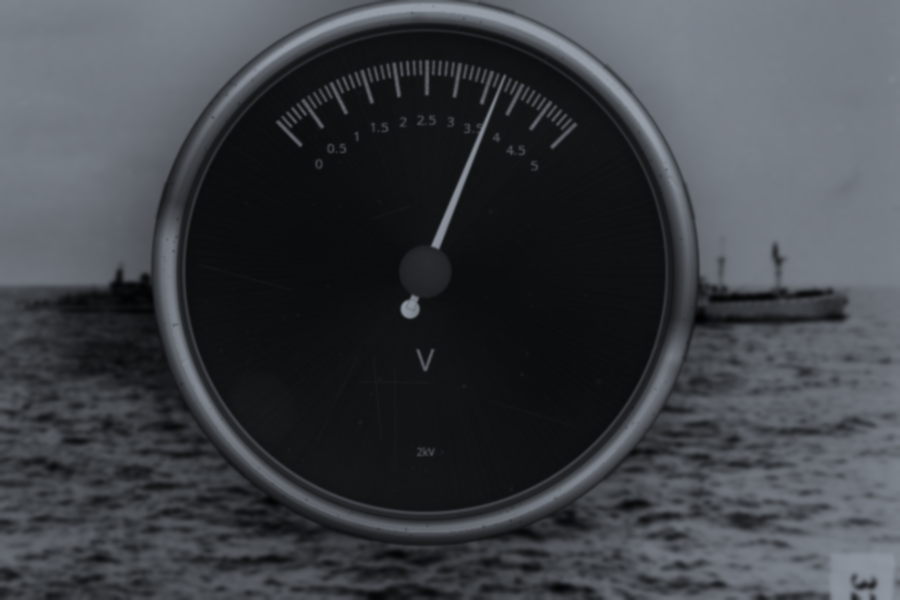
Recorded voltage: 3.7 V
